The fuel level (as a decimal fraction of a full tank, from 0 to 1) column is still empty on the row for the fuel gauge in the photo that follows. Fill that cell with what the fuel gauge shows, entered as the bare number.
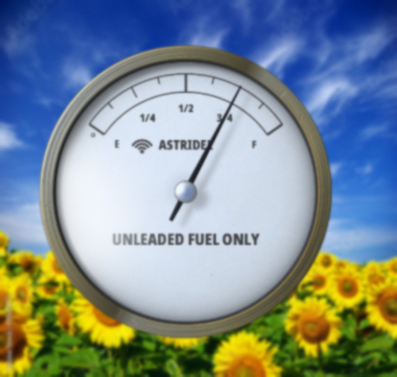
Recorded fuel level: 0.75
